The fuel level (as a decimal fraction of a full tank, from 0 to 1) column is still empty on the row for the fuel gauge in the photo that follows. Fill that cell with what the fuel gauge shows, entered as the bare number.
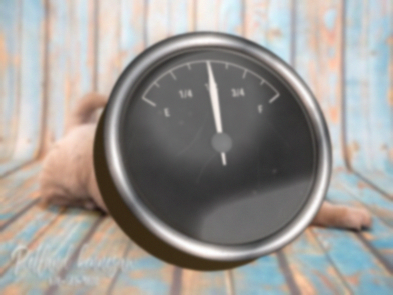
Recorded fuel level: 0.5
